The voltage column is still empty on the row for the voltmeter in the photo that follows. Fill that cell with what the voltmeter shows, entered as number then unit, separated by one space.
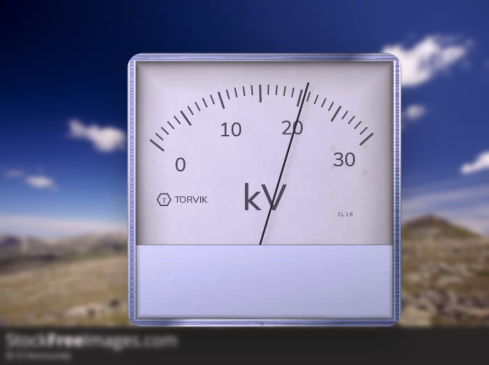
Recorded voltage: 20.5 kV
